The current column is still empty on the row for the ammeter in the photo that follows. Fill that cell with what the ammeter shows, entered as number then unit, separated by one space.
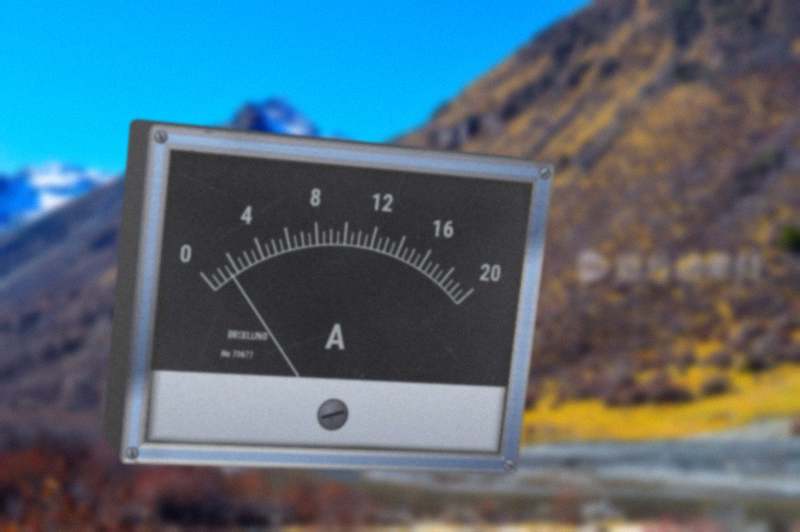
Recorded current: 1.5 A
